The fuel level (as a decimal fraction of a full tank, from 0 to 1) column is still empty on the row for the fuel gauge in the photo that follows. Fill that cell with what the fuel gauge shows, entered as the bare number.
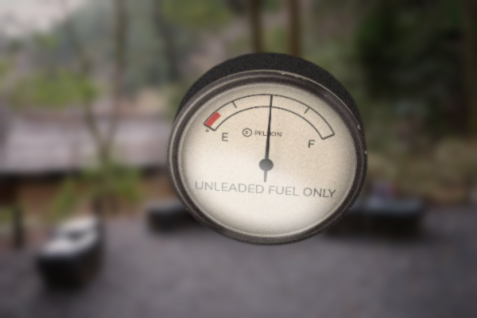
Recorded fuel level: 0.5
